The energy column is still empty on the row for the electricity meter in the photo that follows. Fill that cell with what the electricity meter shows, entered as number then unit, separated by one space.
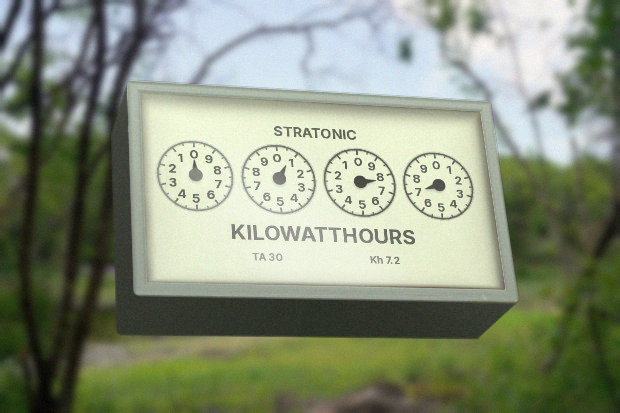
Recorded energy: 77 kWh
